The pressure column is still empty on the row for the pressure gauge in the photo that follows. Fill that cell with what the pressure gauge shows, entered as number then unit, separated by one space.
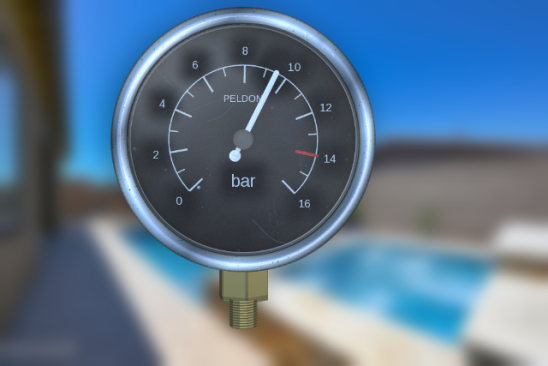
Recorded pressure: 9.5 bar
